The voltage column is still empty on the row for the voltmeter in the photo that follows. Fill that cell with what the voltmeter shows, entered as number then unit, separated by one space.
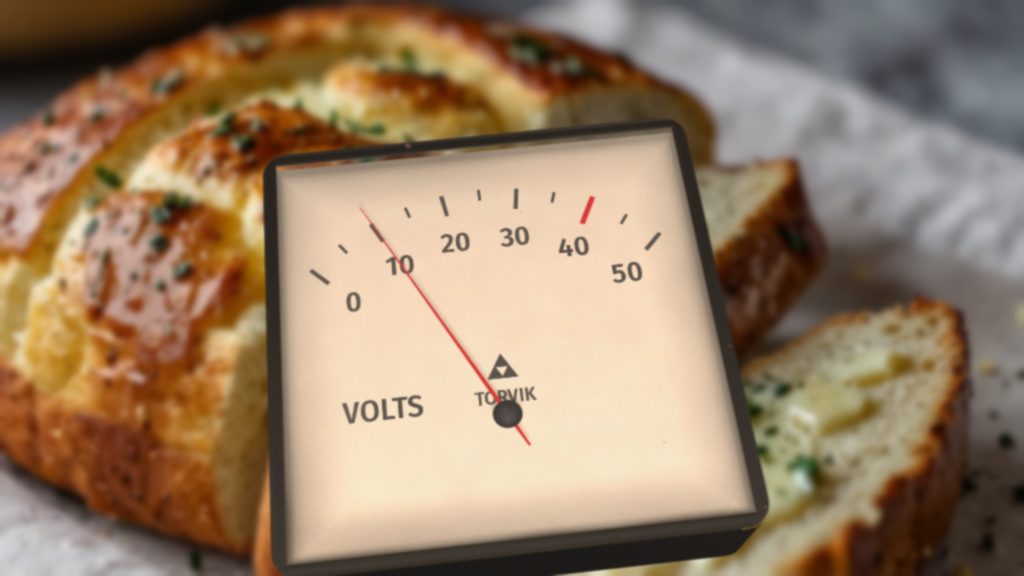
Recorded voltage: 10 V
